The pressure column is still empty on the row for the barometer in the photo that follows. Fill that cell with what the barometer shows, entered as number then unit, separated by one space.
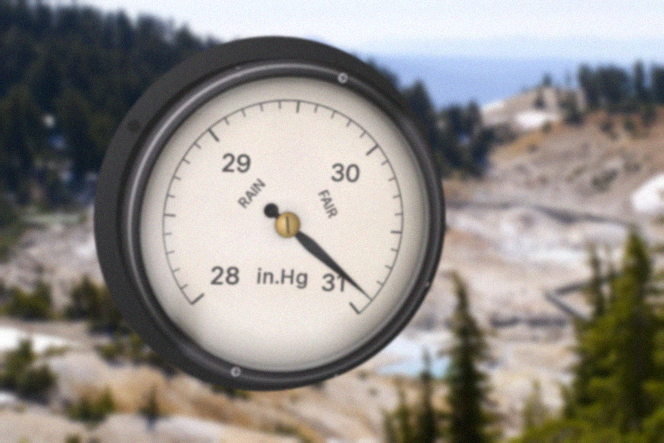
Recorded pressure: 30.9 inHg
